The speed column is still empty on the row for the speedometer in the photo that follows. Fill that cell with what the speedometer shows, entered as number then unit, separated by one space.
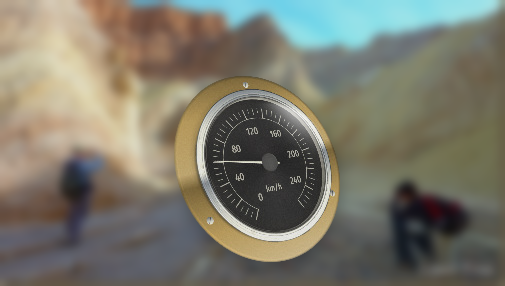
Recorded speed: 60 km/h
